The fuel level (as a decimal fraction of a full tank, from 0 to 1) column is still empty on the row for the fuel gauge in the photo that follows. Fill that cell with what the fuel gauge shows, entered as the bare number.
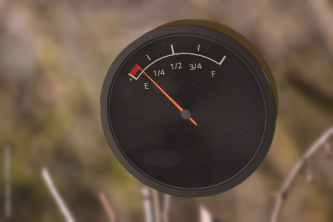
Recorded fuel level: 0.125
